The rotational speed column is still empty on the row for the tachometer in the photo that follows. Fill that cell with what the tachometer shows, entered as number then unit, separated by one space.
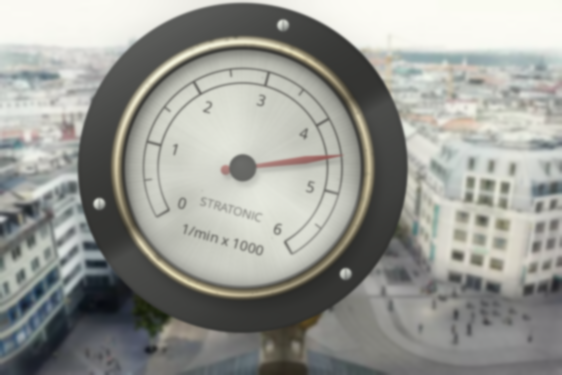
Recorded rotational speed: 4500 rpm
